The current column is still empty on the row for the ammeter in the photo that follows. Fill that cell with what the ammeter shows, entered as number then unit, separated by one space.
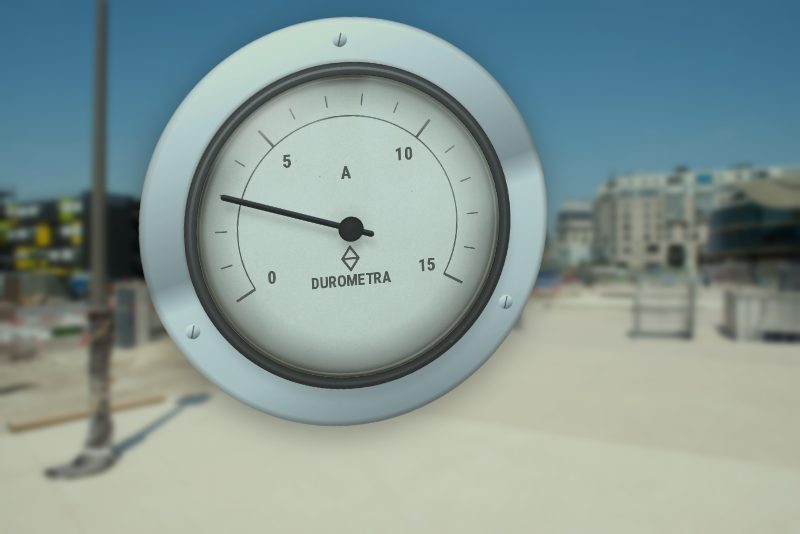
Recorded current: 3 A
